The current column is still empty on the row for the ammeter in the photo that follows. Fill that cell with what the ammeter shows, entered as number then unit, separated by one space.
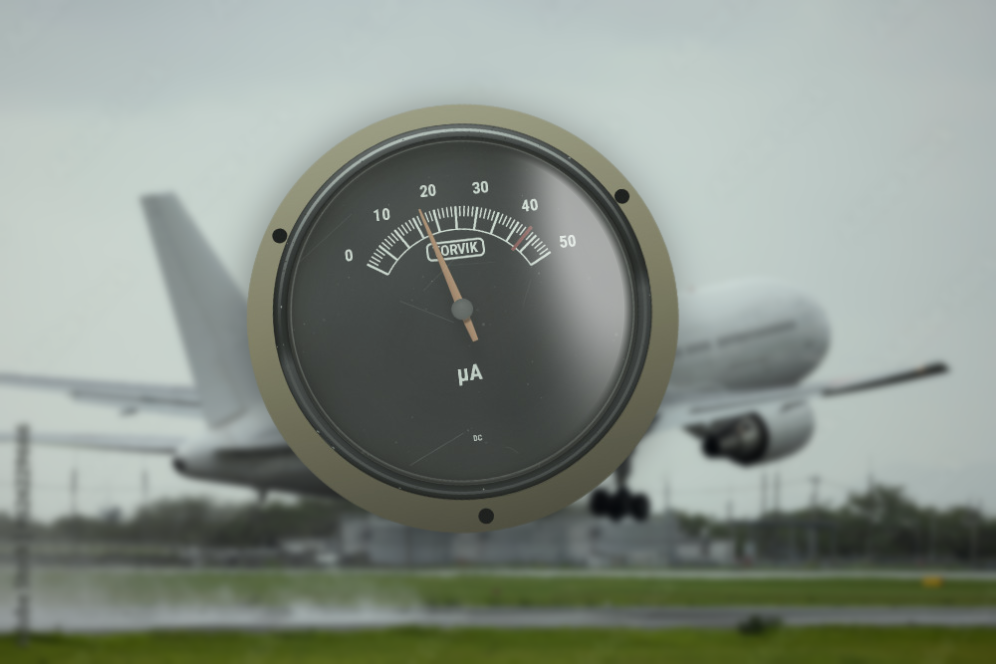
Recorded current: 17 µA
